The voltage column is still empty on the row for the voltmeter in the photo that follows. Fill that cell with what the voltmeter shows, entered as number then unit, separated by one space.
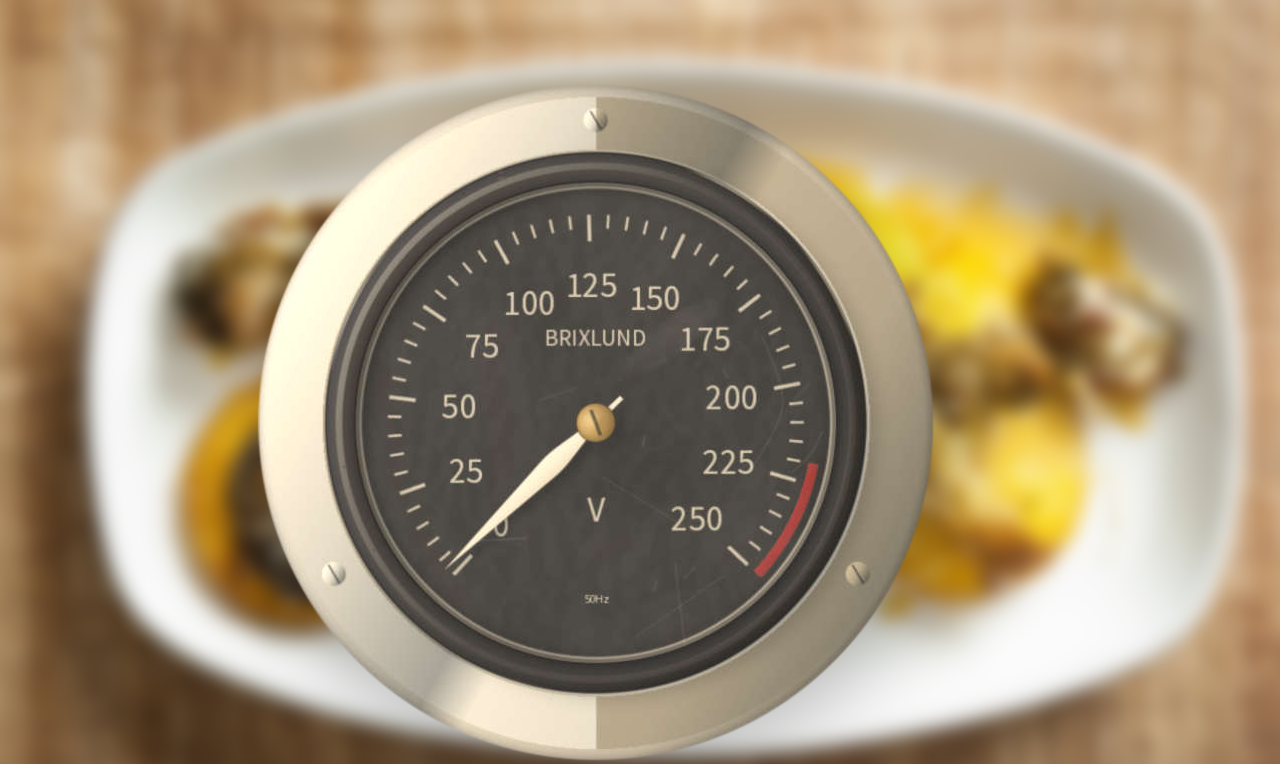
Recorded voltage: 2.5 V
